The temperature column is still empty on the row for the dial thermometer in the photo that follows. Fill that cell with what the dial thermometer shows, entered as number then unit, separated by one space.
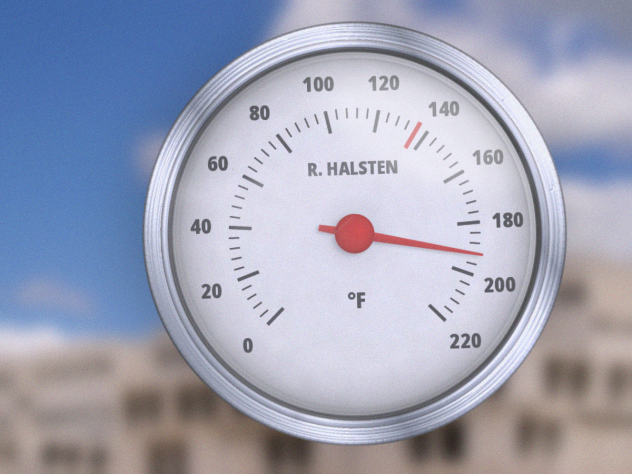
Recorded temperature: 192 °F
